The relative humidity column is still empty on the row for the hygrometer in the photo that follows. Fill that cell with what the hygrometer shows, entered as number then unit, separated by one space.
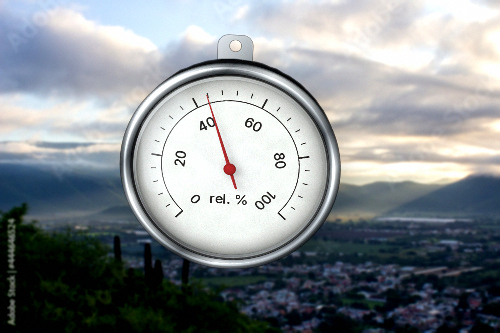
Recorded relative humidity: 44 %
